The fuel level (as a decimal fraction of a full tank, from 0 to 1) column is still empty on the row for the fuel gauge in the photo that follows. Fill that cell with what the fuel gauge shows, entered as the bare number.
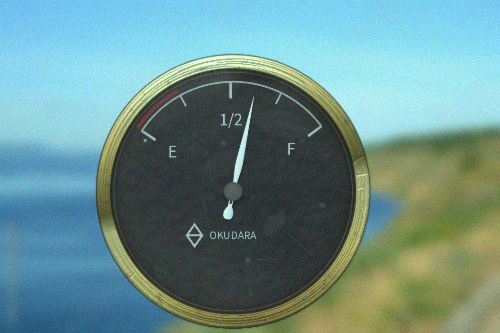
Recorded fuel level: 0.625
